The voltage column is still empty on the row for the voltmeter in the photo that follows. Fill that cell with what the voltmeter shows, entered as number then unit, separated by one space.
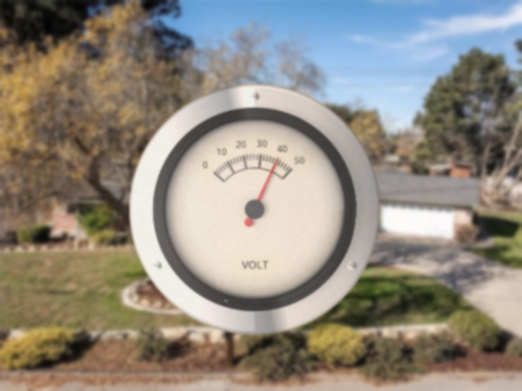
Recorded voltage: 40 V
